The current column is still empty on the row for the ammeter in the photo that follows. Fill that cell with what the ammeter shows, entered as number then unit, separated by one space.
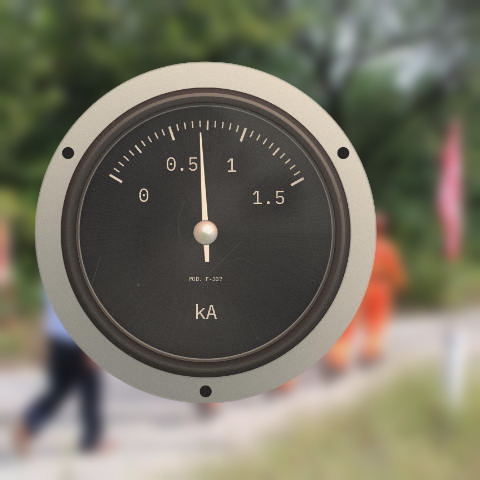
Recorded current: 0.7 kA
